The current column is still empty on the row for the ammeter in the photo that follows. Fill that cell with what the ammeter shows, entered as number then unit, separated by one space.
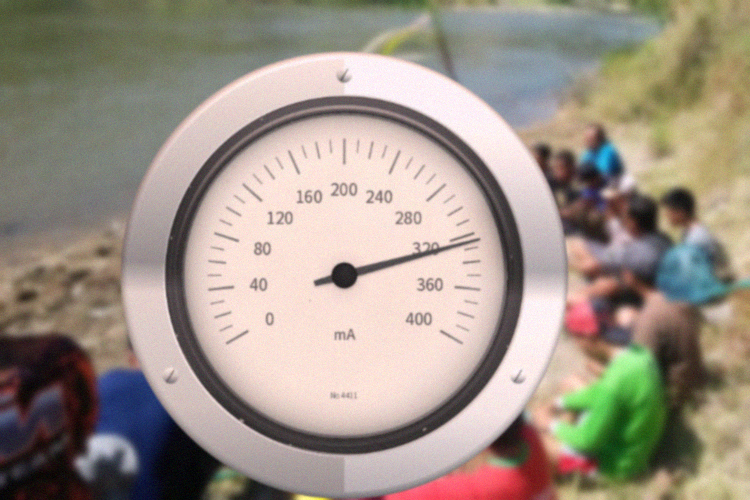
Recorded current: 325 mA
